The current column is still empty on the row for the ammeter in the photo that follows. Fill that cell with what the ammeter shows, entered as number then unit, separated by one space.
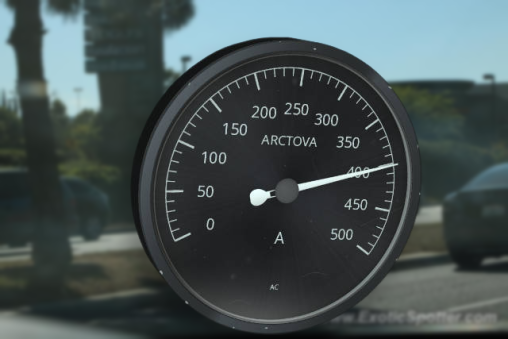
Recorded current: 400 A
